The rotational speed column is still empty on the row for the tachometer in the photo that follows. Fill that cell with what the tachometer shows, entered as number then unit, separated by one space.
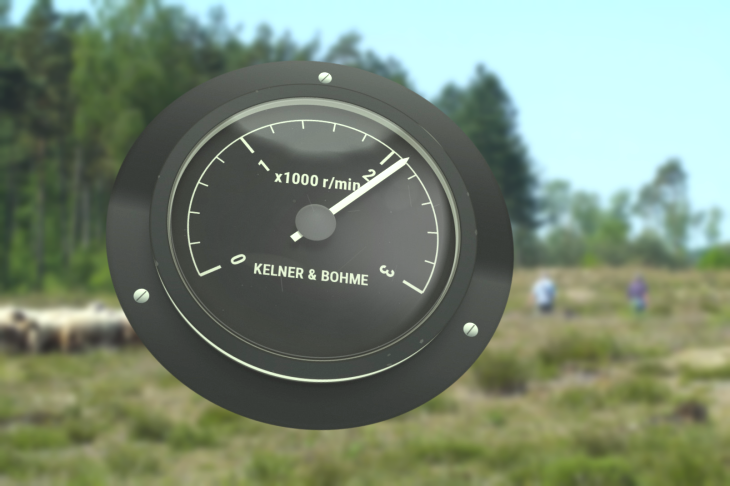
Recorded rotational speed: 2100 rpm
